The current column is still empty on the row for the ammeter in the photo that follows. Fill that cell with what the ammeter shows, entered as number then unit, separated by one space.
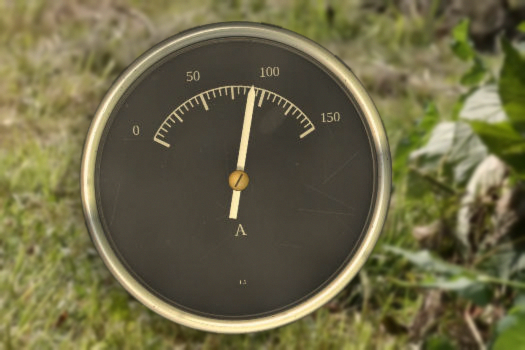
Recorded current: 90 A
